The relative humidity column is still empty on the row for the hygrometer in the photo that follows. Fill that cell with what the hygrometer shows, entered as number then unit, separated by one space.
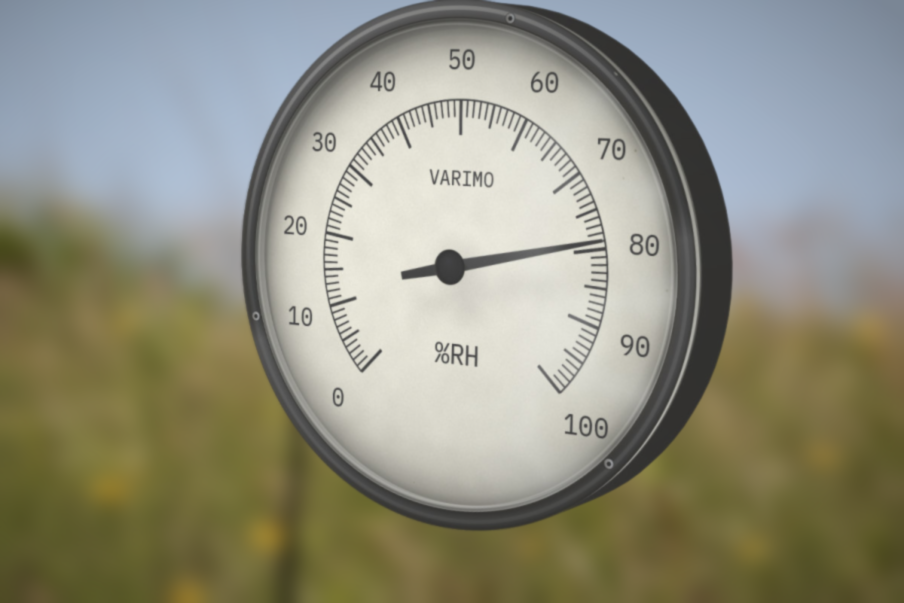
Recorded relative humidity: 79 %
